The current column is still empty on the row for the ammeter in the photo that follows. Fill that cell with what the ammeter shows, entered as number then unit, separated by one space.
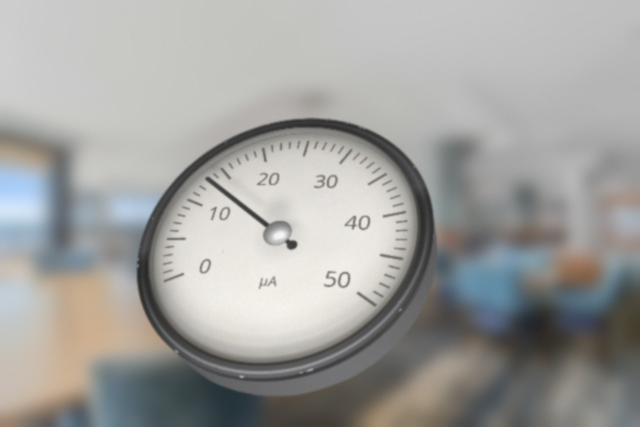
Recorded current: 13 µA
